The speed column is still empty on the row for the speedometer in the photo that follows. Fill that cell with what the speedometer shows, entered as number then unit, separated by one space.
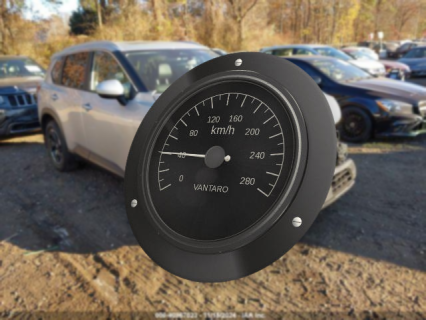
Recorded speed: 40 km/h
